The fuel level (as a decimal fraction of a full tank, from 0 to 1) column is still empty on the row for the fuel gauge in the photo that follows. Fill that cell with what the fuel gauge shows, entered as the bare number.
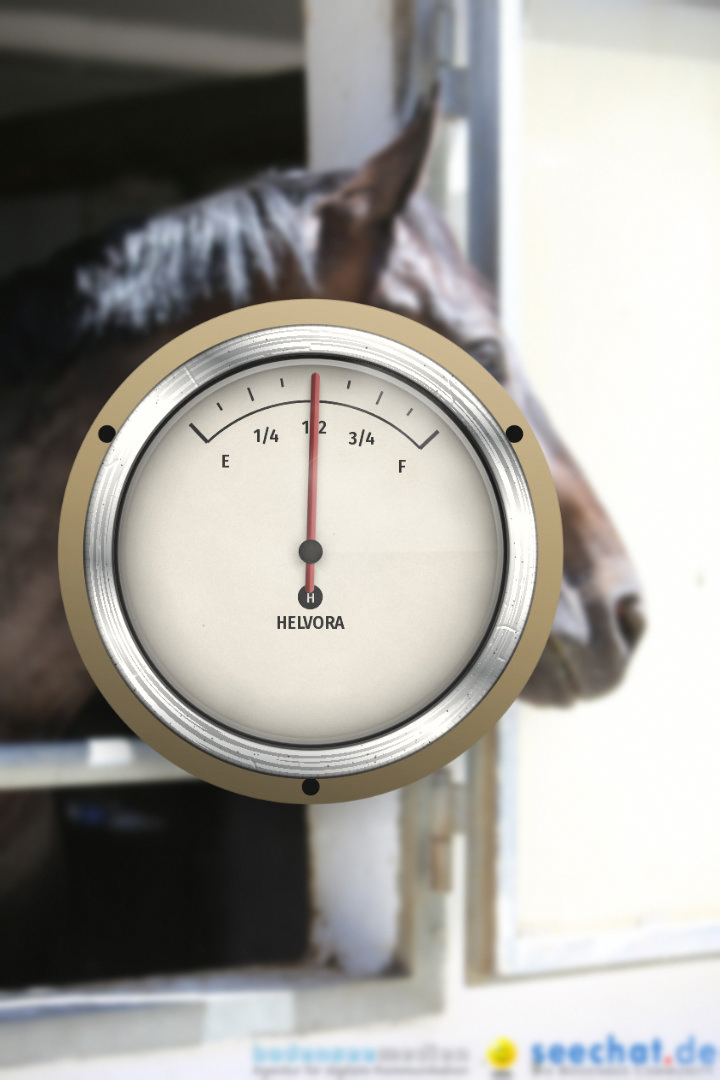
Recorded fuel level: 0.5
